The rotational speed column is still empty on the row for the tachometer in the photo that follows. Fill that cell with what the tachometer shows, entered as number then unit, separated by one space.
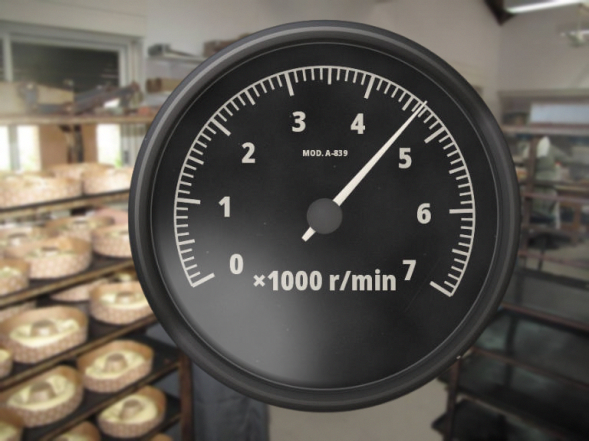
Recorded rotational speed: 4650 rpm
